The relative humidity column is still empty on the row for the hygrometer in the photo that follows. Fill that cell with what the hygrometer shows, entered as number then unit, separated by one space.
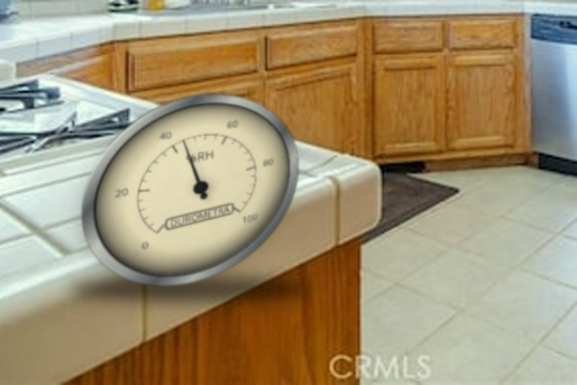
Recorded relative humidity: 44 %
